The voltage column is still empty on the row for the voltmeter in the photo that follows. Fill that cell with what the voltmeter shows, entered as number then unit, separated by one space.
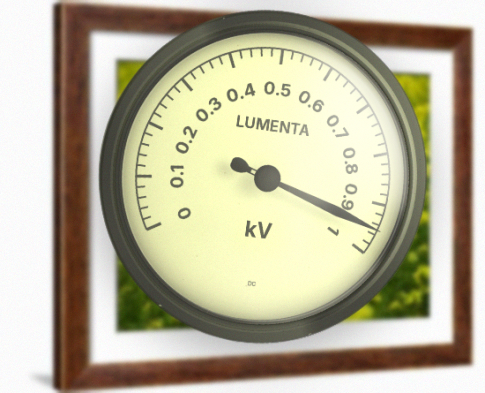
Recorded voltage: 0.95 kV
